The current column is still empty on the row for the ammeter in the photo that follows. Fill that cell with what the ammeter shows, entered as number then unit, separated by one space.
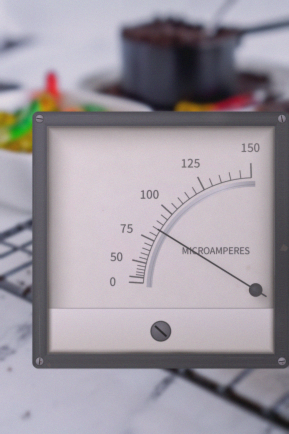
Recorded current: 85 µA
